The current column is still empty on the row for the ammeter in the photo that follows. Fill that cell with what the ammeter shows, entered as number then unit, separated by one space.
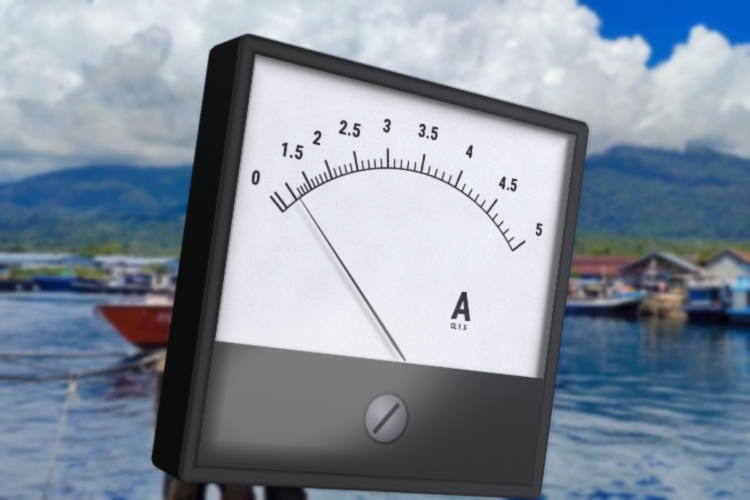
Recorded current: 1 A
